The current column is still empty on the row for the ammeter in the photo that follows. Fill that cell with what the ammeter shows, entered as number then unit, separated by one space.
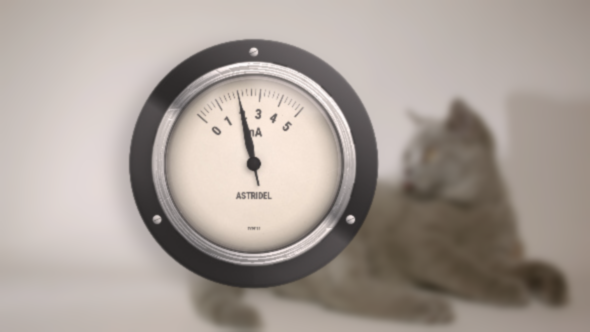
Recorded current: 2 mA
